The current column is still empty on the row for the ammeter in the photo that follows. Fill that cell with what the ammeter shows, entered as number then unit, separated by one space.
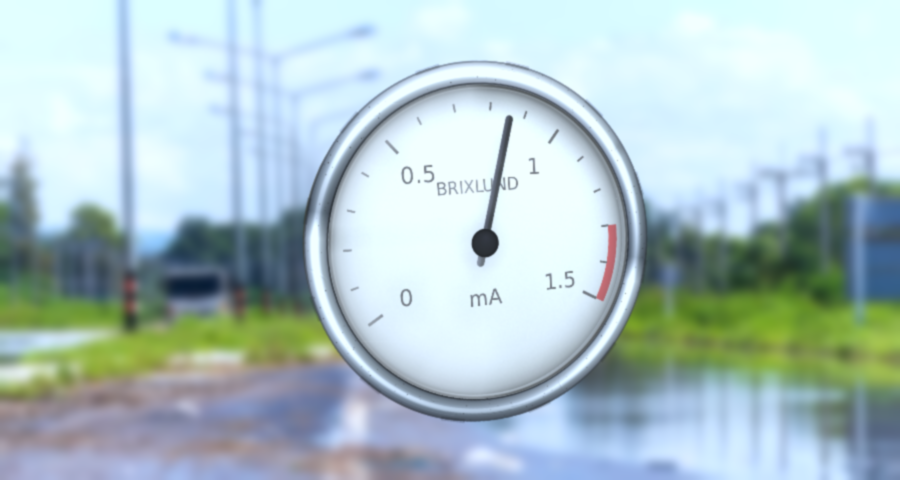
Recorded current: 0.85 mA
